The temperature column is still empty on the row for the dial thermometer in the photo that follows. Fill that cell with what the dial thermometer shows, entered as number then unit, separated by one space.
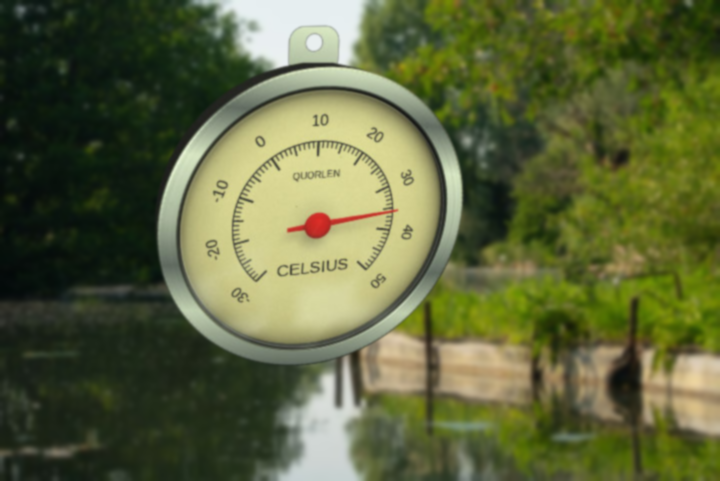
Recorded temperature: 35 °C
